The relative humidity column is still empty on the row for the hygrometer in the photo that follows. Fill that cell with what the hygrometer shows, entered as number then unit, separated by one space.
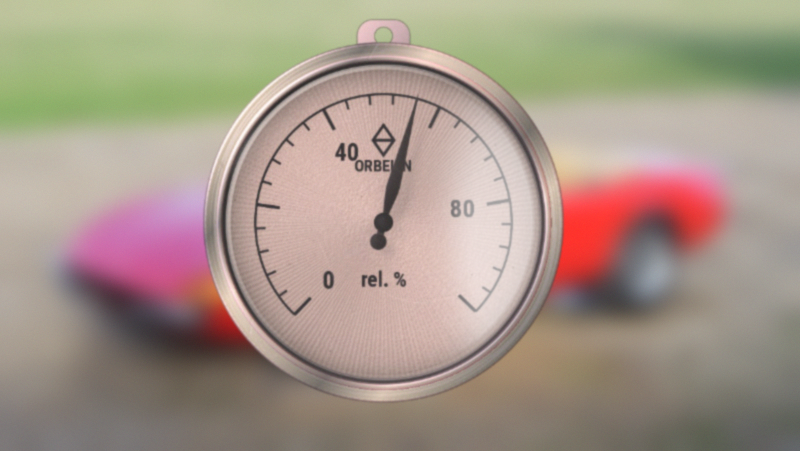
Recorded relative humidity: 56 %
